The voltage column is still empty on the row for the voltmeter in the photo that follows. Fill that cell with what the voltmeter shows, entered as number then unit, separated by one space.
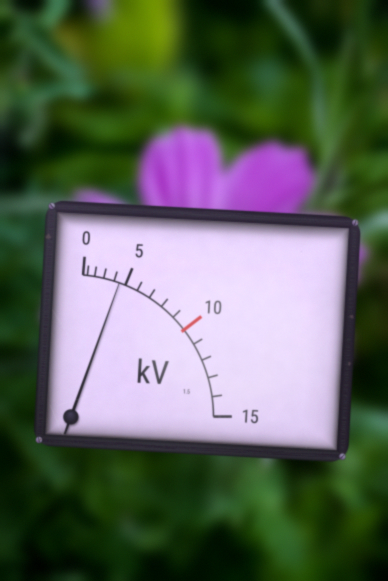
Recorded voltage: 4.5 kV
